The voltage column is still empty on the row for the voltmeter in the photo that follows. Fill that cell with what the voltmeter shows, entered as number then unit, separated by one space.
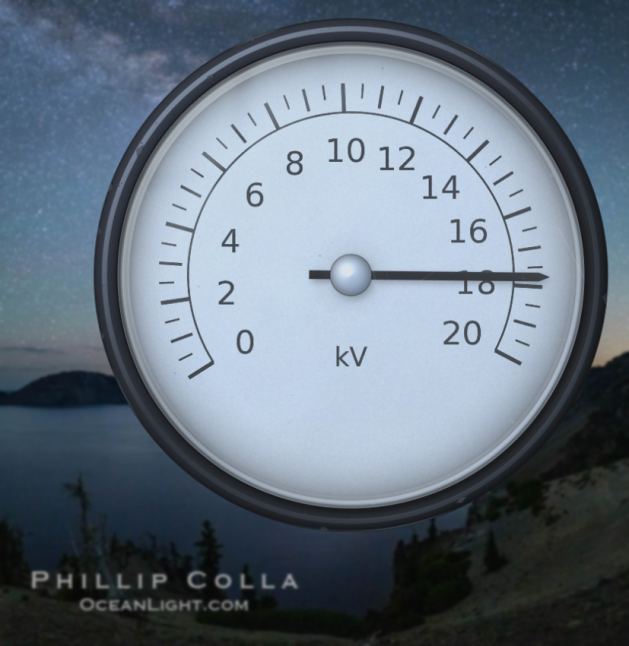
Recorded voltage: 17.75 kV
